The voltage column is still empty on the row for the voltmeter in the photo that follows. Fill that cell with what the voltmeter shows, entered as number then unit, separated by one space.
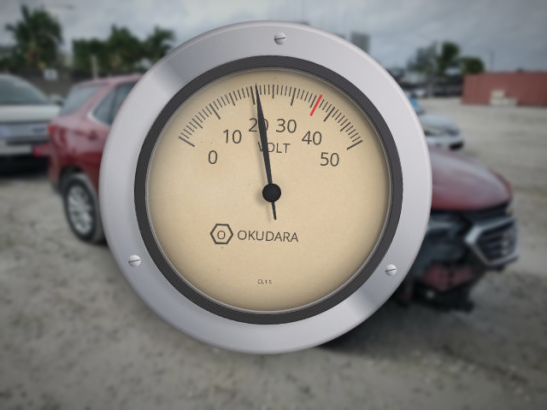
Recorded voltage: 21 V
